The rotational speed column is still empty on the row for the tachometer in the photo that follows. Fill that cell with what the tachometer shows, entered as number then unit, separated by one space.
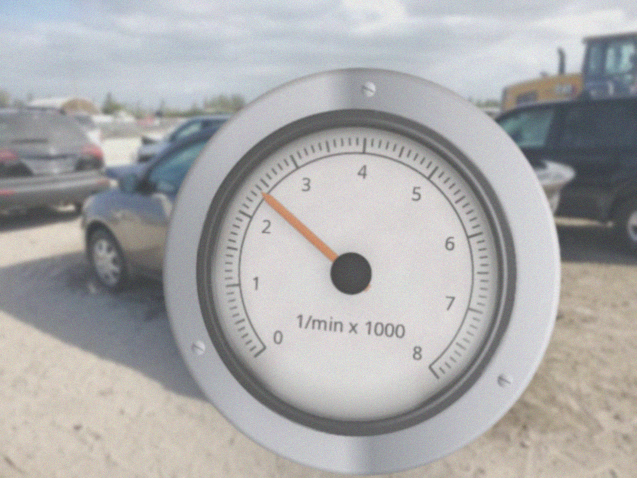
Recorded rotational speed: 2400 rpm
